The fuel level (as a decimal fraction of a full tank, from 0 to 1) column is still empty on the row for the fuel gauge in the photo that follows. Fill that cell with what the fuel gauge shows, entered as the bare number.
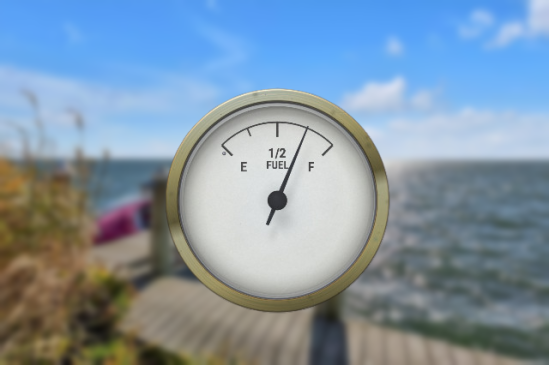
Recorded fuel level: 0.75
